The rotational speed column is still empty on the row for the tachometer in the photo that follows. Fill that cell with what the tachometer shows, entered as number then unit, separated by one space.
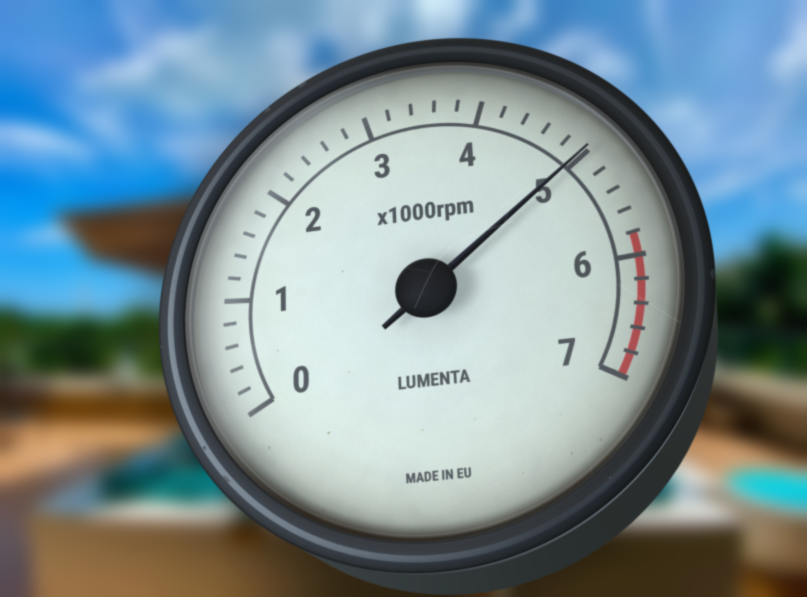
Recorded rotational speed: 5000 rpm
